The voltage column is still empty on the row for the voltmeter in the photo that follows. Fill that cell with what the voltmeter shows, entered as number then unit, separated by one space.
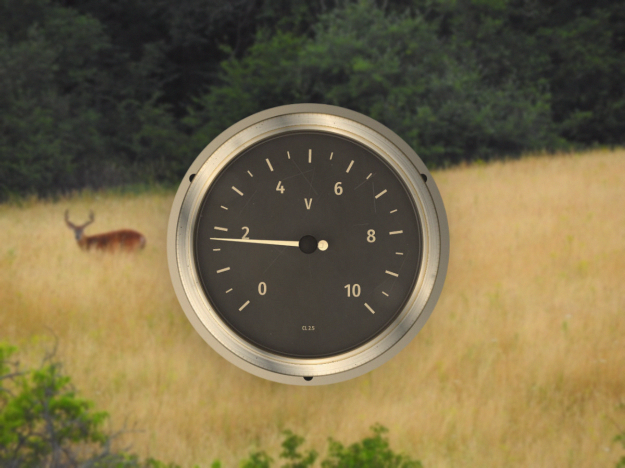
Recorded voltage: 1.75 V
